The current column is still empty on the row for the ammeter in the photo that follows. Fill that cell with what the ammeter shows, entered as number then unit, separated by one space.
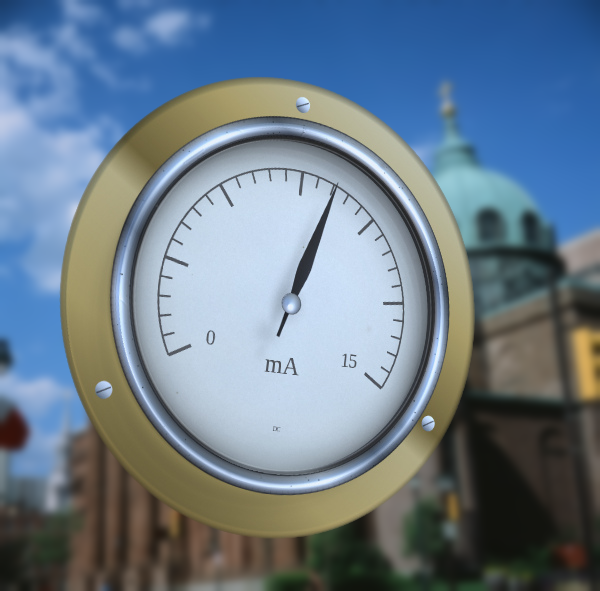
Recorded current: 8.5 mA
